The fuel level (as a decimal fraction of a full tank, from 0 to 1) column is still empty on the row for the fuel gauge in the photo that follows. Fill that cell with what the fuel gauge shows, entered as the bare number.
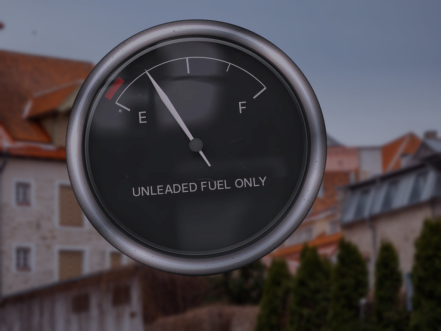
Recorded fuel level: 0.25
